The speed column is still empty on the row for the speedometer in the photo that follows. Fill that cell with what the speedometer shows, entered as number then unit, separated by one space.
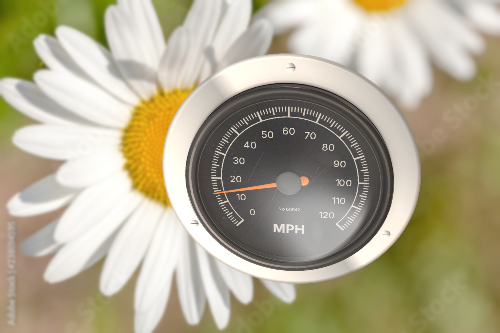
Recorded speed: 15 mph
